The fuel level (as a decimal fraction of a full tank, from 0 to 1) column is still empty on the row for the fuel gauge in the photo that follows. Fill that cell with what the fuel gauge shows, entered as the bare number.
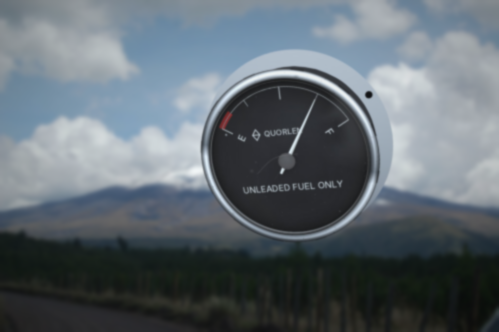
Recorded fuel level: 0.75
